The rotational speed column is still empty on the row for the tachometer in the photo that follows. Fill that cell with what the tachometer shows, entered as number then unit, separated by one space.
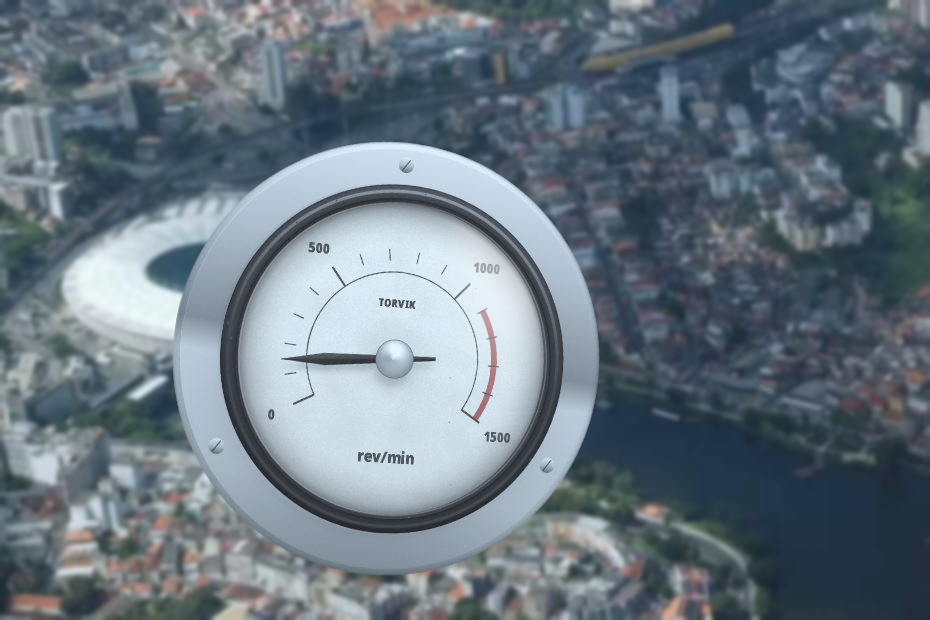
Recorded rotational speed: 150 rpm
